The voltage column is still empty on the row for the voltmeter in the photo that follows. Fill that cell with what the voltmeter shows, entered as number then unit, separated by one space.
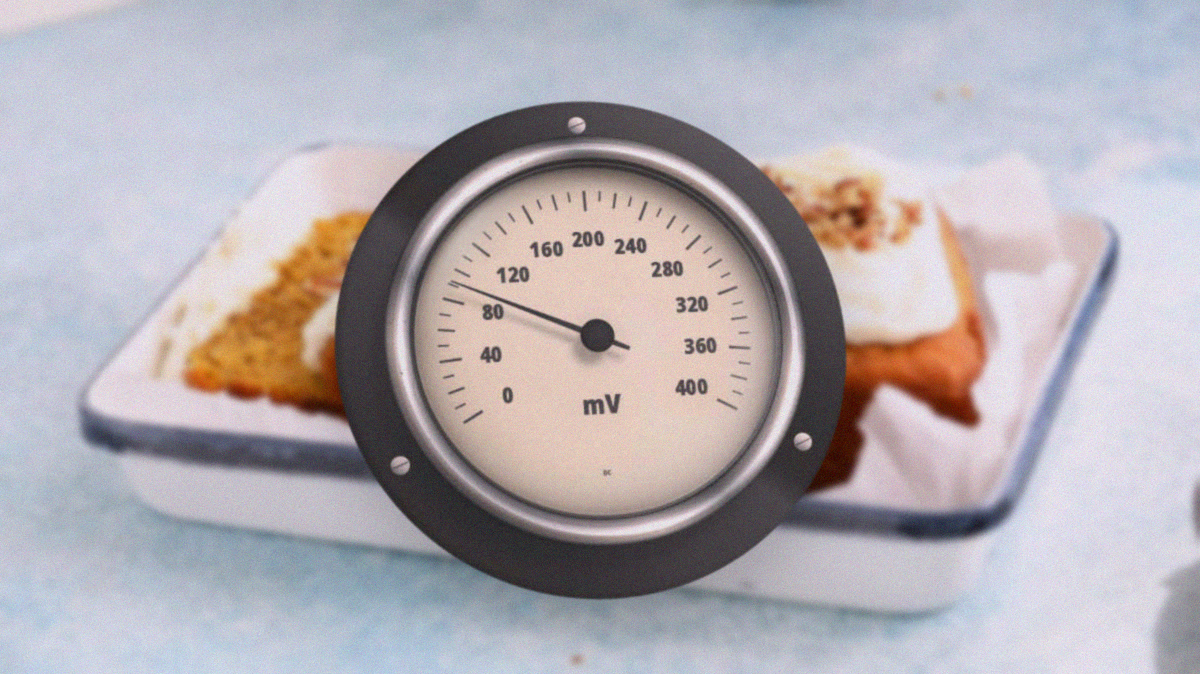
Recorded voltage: 90 mV
